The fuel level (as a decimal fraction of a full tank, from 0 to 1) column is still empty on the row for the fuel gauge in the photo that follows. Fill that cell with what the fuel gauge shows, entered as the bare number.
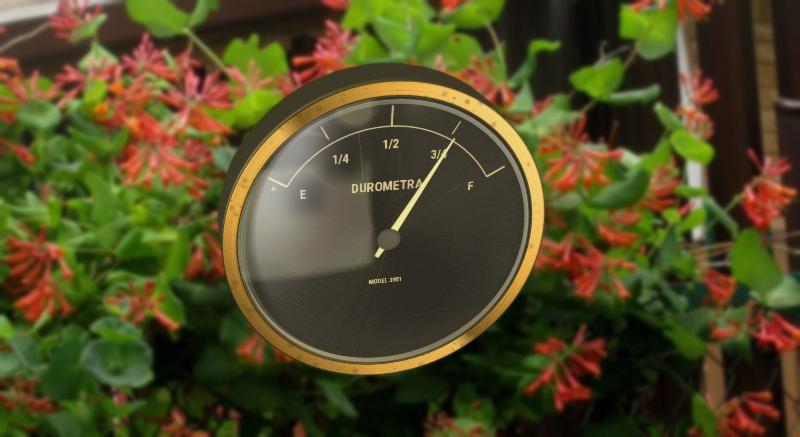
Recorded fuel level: 0.75
